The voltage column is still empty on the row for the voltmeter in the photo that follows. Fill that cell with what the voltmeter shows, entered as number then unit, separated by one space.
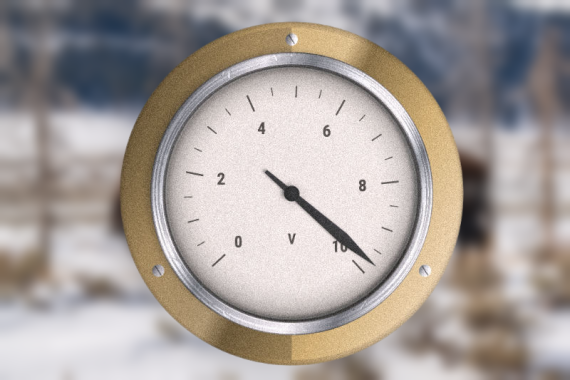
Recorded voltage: 9.75 V
